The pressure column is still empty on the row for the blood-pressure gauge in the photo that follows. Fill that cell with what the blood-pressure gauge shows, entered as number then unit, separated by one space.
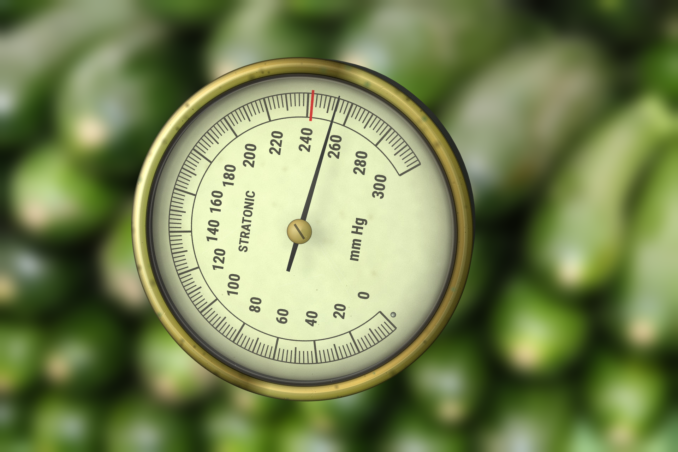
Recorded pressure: 254 mmHg
